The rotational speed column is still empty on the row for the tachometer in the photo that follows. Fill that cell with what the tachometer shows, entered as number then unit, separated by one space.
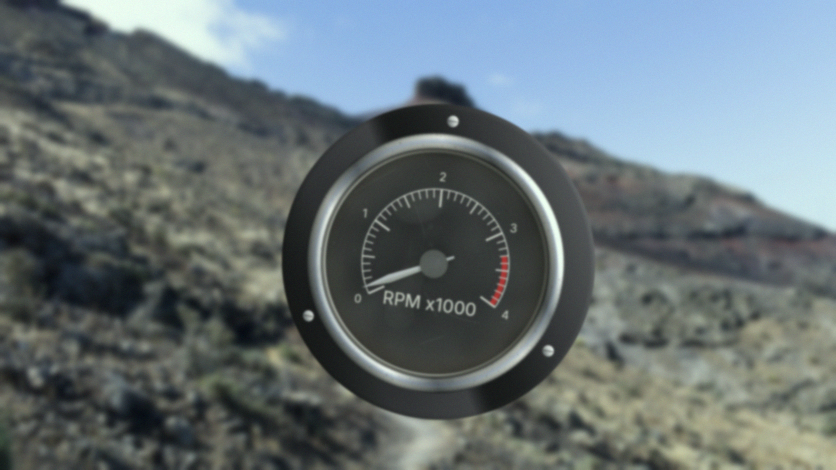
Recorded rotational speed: 100 rpm
